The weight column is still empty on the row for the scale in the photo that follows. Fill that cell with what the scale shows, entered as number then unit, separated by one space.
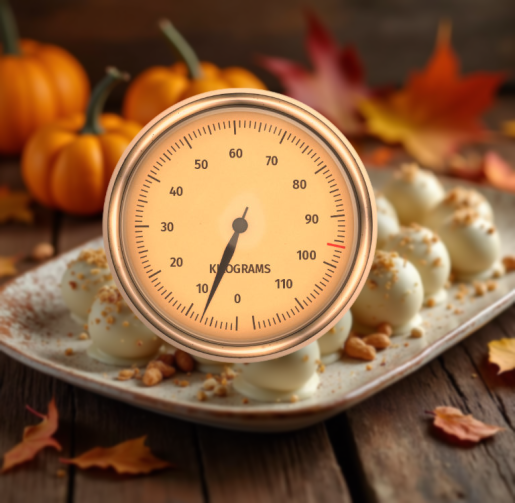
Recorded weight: 7 kg
